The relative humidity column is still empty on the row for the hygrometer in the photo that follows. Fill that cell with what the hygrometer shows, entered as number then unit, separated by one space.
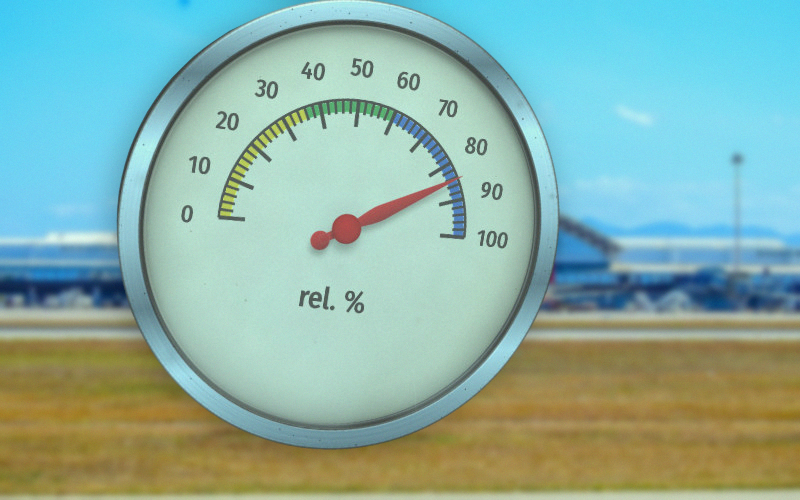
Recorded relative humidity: 84 %
